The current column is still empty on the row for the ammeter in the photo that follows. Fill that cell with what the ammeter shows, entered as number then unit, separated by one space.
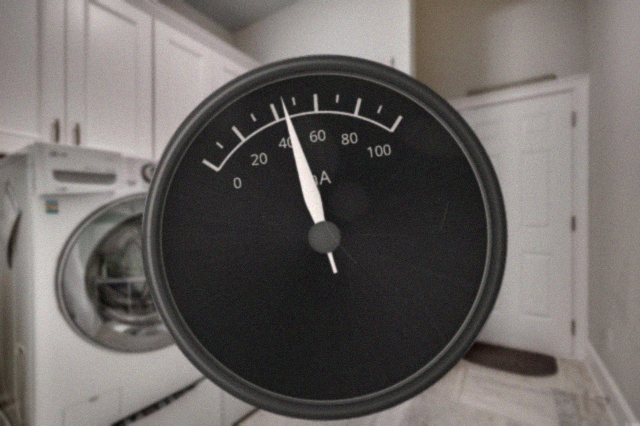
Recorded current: 45 mA
